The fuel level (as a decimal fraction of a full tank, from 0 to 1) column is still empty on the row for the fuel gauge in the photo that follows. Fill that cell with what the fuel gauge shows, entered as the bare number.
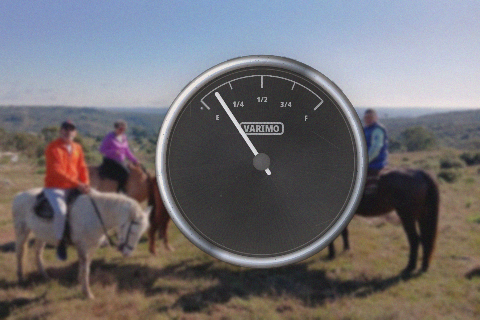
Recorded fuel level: 0.125
